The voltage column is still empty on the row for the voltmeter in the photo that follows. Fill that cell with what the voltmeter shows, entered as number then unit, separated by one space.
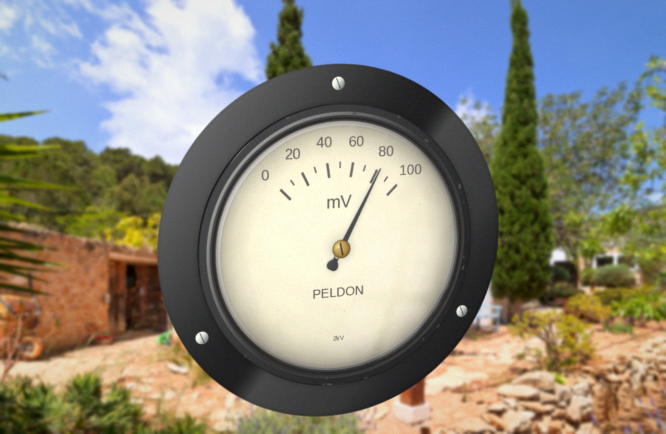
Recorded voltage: 80 mV
